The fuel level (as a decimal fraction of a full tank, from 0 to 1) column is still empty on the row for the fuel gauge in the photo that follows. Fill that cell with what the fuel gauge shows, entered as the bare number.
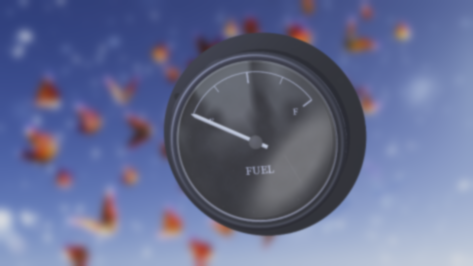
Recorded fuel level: 0
